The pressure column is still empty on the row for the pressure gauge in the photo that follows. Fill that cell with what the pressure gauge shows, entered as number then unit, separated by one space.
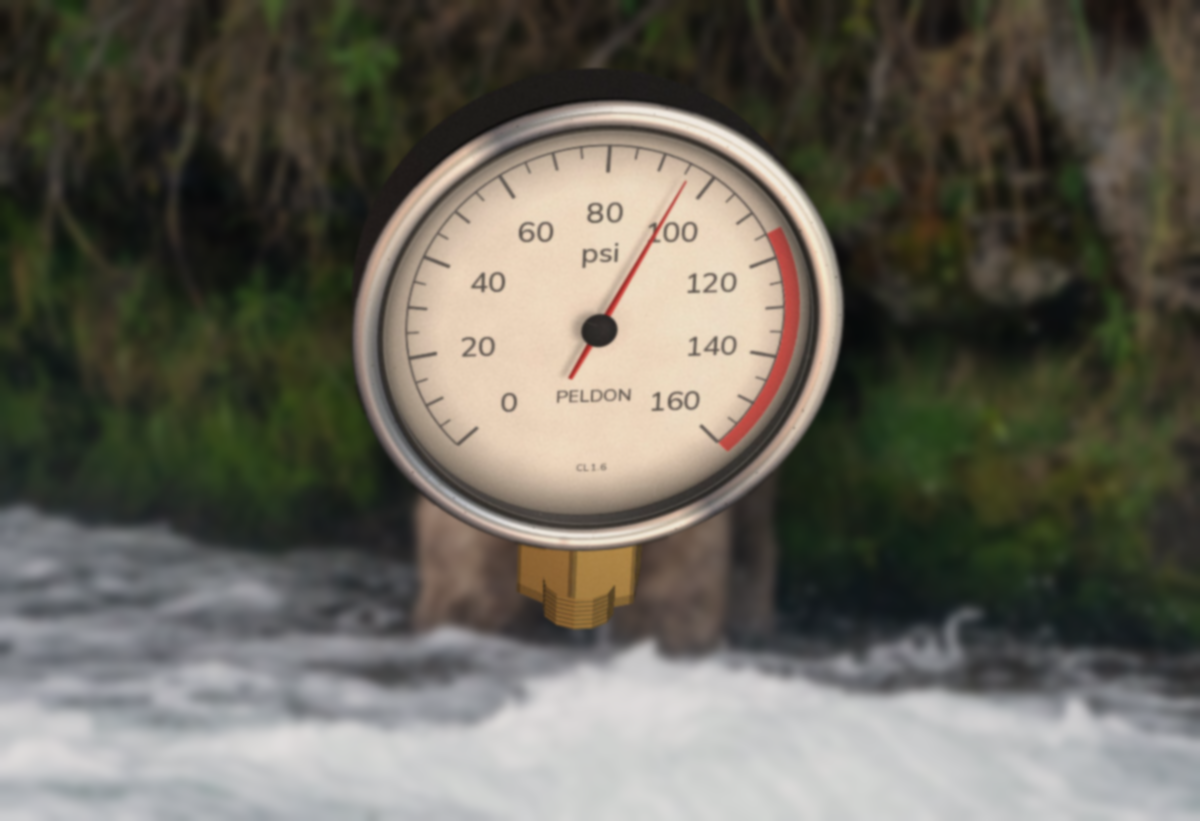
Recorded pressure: 95 psi
